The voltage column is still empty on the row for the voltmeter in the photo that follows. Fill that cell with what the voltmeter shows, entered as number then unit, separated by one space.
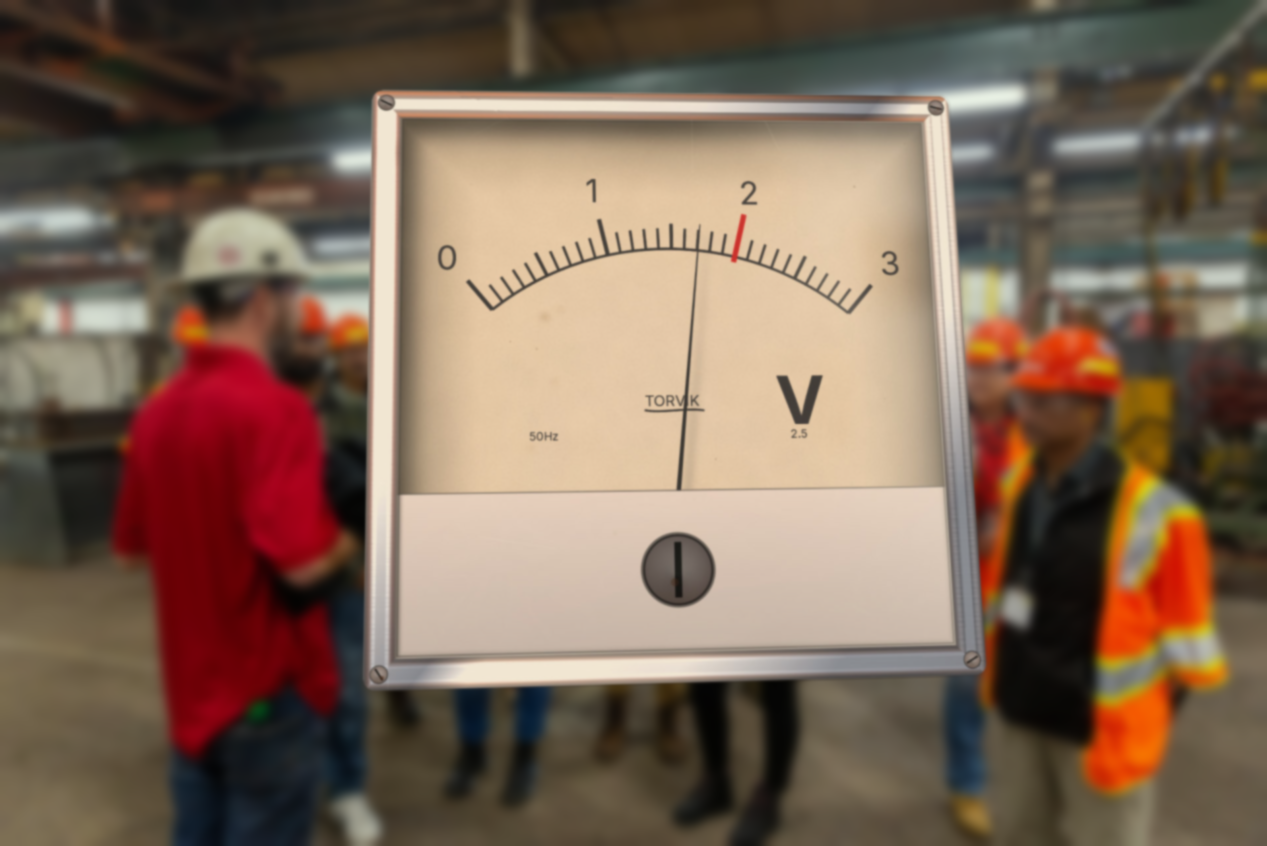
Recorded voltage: 1.7 V
